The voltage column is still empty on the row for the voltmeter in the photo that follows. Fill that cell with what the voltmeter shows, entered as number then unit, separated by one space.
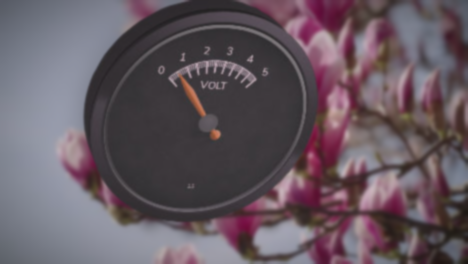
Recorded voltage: 0.5 V
